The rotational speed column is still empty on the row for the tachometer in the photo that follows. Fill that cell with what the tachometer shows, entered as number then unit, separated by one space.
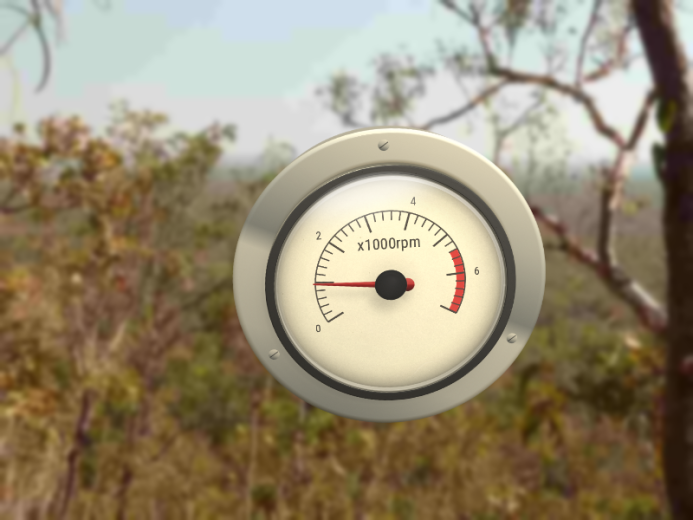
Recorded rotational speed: 1000 rpm
